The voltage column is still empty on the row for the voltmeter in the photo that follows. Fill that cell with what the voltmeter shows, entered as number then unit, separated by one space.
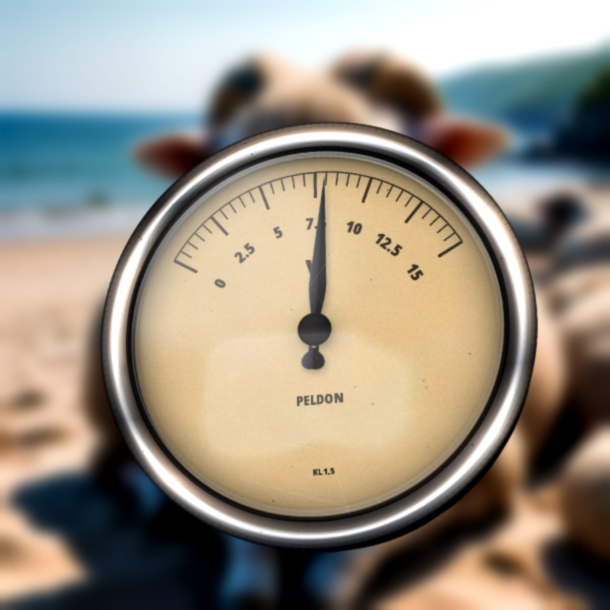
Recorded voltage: 8 V
